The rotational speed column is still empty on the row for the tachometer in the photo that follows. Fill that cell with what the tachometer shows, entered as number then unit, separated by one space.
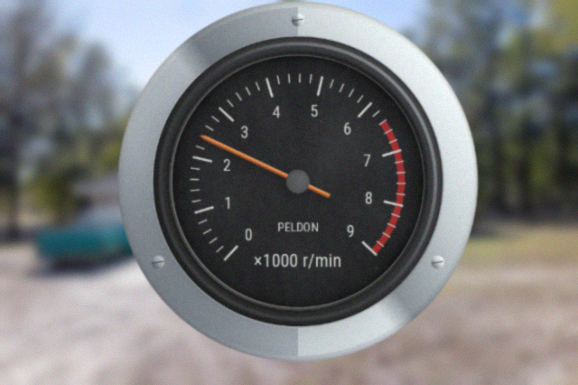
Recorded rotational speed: 2400 rpm
